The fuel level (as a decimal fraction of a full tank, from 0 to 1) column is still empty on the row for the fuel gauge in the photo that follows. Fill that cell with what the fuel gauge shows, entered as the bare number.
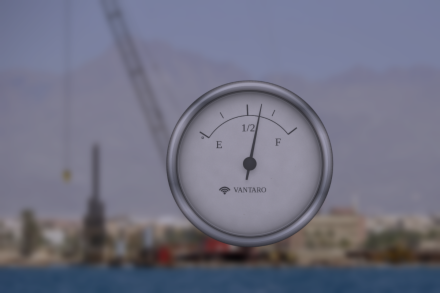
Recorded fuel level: 0.625
